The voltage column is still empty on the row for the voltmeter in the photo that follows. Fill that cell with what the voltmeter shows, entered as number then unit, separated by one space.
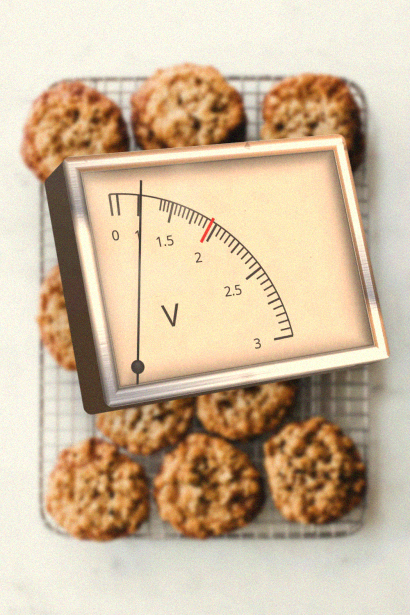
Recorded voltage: 1 V
